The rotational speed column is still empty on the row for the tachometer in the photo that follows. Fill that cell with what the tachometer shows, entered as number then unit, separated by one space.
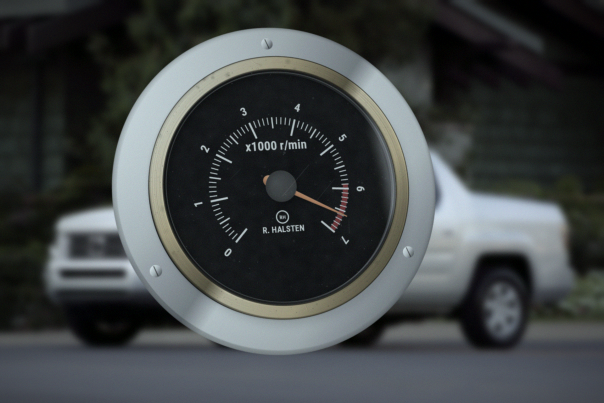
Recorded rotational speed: 6600 rpm
